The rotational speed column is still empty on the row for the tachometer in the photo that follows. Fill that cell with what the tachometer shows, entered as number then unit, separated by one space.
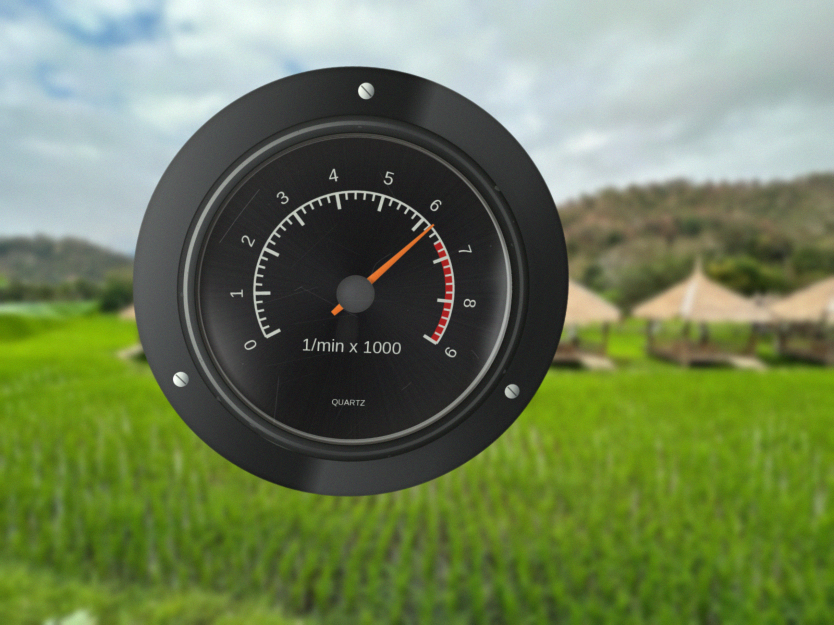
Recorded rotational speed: 6200 rpm
